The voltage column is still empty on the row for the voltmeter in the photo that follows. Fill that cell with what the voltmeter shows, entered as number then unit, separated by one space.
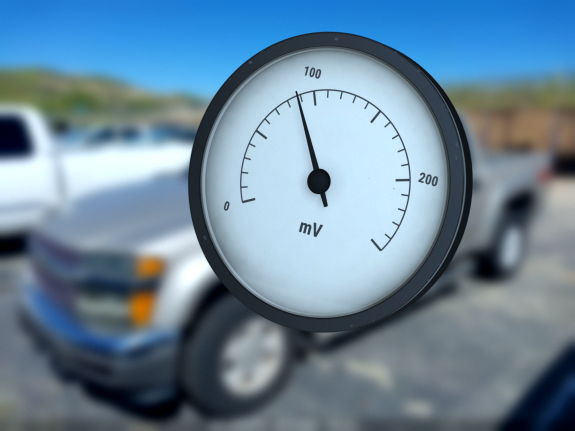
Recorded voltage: 90 mV
